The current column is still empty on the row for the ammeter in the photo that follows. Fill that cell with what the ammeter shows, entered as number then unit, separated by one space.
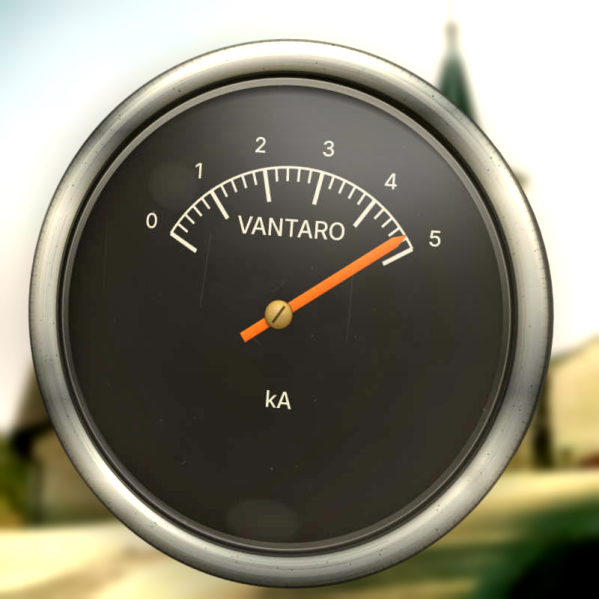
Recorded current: 4.8 kA
